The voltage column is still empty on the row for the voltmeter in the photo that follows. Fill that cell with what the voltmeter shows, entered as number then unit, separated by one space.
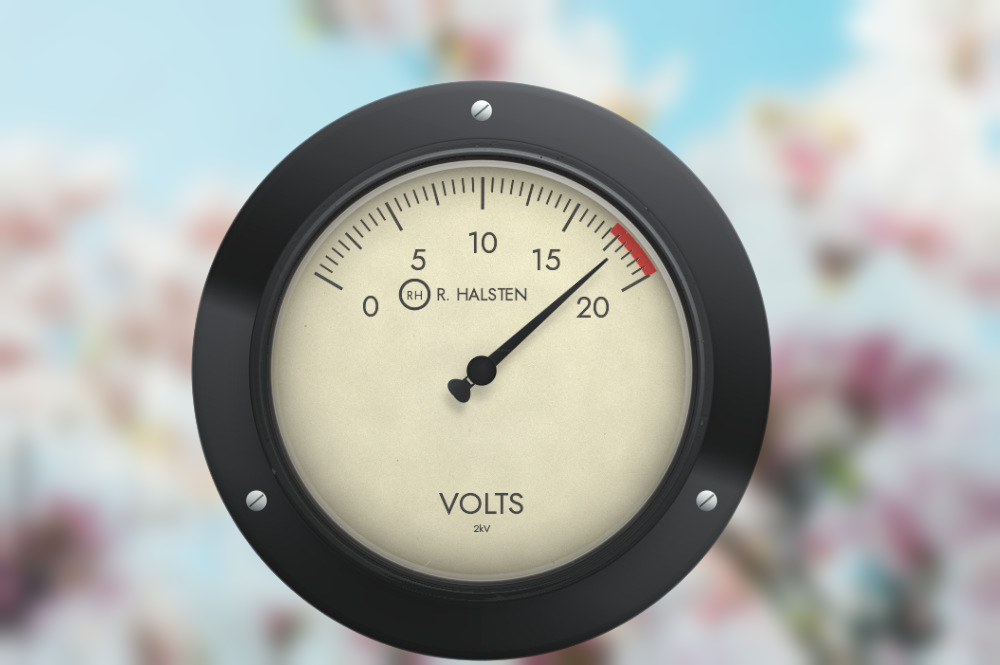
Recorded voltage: 18 V
